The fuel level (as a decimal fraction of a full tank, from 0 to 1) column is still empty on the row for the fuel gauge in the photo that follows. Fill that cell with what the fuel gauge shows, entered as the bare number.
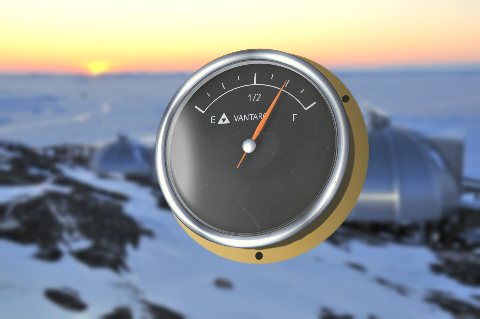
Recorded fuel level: 0.75
